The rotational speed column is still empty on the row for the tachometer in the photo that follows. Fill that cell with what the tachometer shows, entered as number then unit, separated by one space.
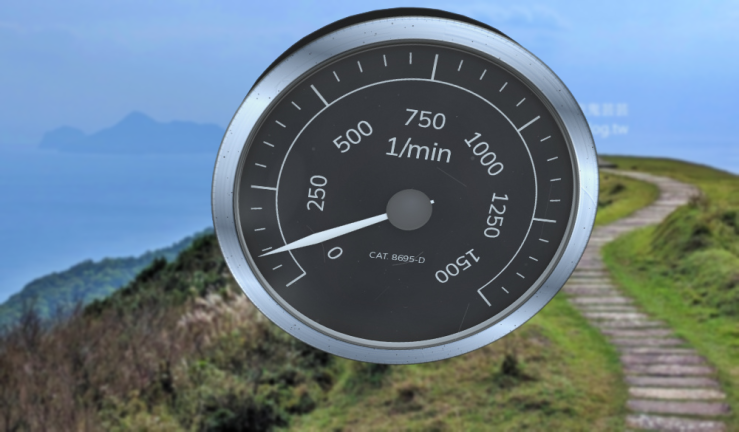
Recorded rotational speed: 100 rpm
